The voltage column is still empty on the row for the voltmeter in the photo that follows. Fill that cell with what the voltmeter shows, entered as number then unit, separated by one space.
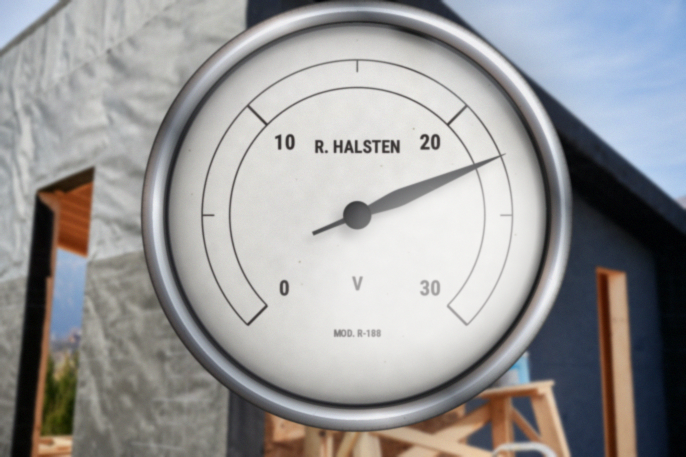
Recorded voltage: 22.5 V
